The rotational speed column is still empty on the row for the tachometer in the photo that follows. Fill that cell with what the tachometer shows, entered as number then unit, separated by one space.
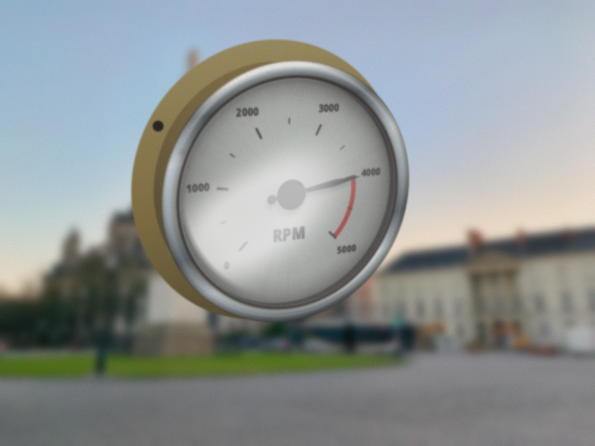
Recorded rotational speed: 4000 rpm
